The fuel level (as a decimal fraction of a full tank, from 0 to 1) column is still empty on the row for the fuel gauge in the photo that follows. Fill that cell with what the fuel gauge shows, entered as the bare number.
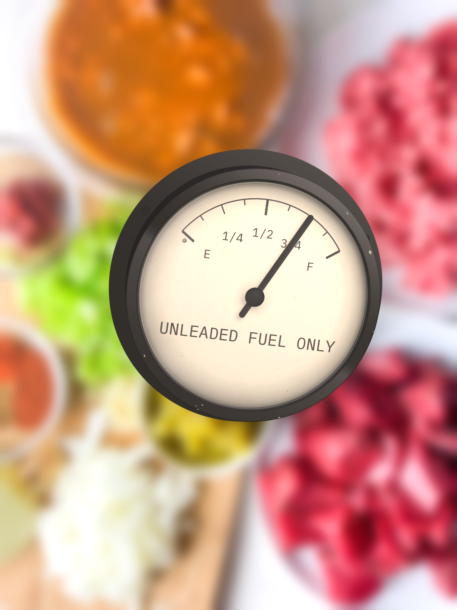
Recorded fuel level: 0.75
